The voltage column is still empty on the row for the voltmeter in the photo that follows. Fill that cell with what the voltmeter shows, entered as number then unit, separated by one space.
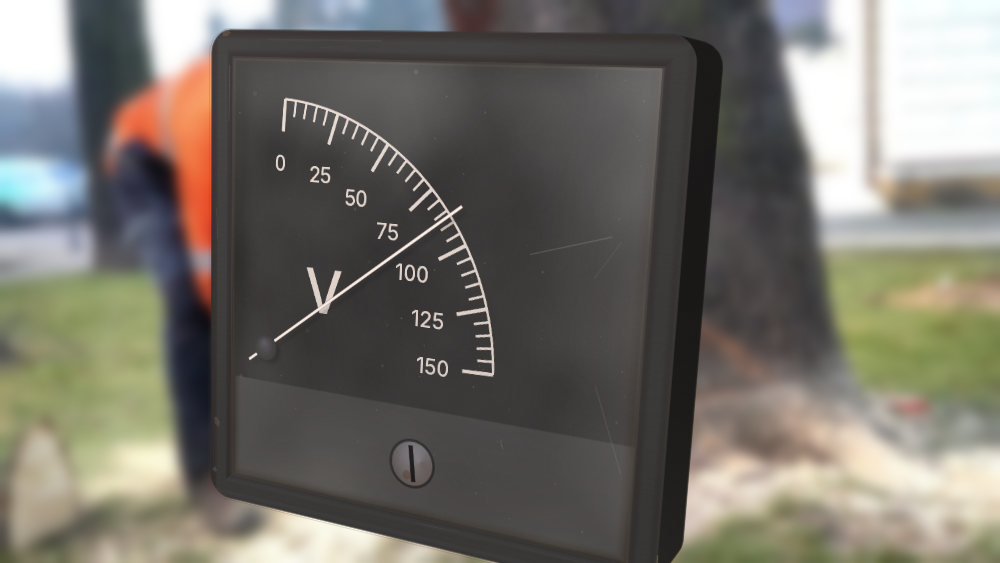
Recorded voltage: 87.5 V
